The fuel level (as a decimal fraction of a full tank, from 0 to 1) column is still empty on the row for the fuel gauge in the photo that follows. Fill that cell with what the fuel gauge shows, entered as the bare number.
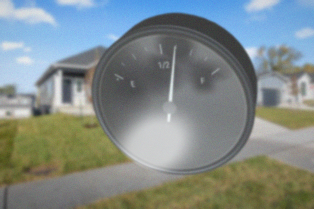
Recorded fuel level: 0.625
